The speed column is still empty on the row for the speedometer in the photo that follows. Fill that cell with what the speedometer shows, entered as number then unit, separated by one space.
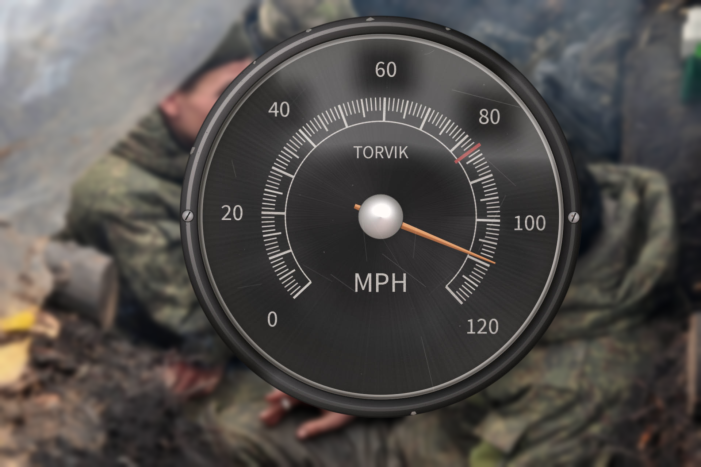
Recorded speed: 109 mph
